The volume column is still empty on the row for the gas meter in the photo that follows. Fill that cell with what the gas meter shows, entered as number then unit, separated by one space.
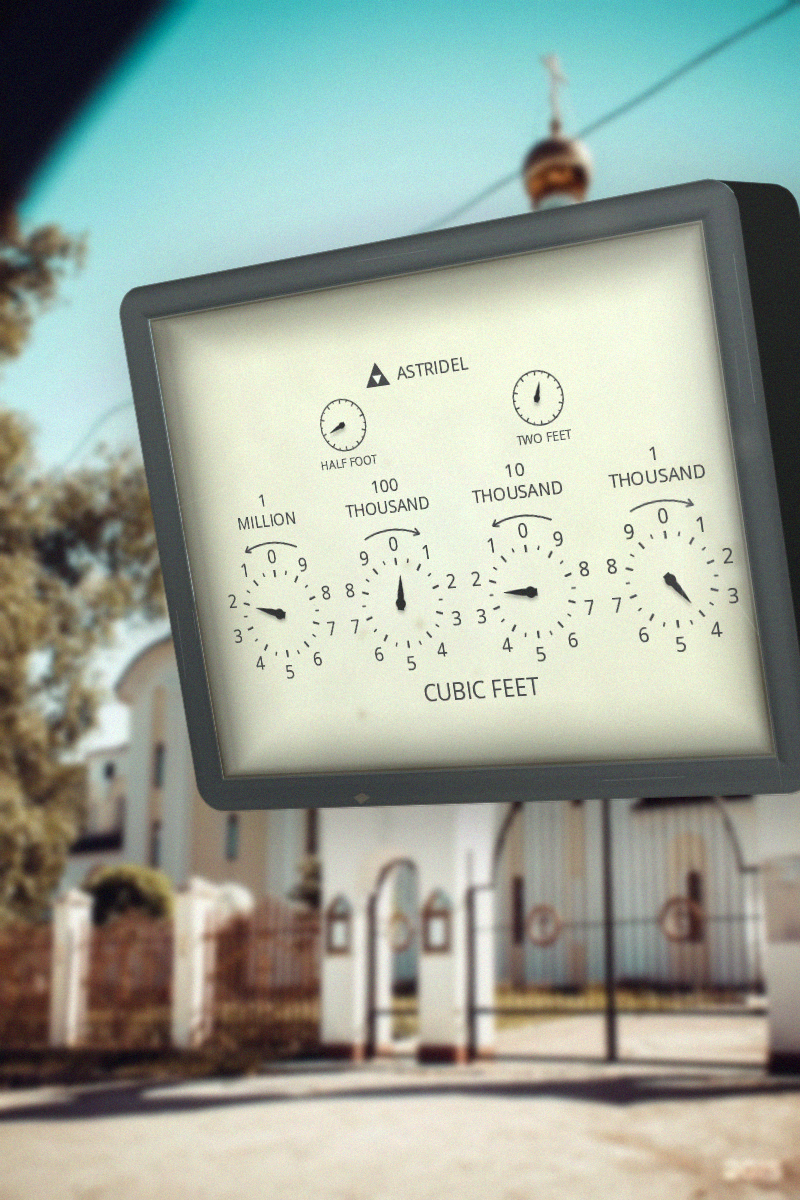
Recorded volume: 202400 ft³
